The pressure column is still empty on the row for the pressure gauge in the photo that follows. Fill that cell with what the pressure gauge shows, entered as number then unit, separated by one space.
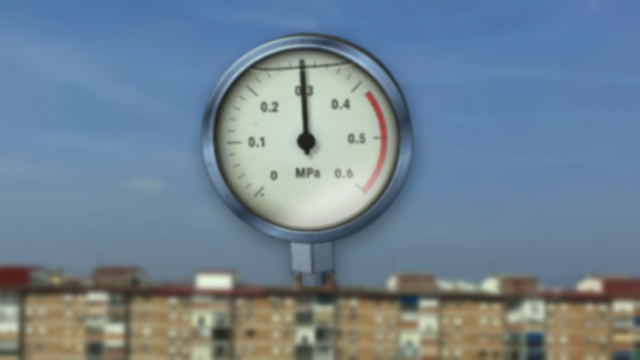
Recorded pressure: 0.3 MPa
